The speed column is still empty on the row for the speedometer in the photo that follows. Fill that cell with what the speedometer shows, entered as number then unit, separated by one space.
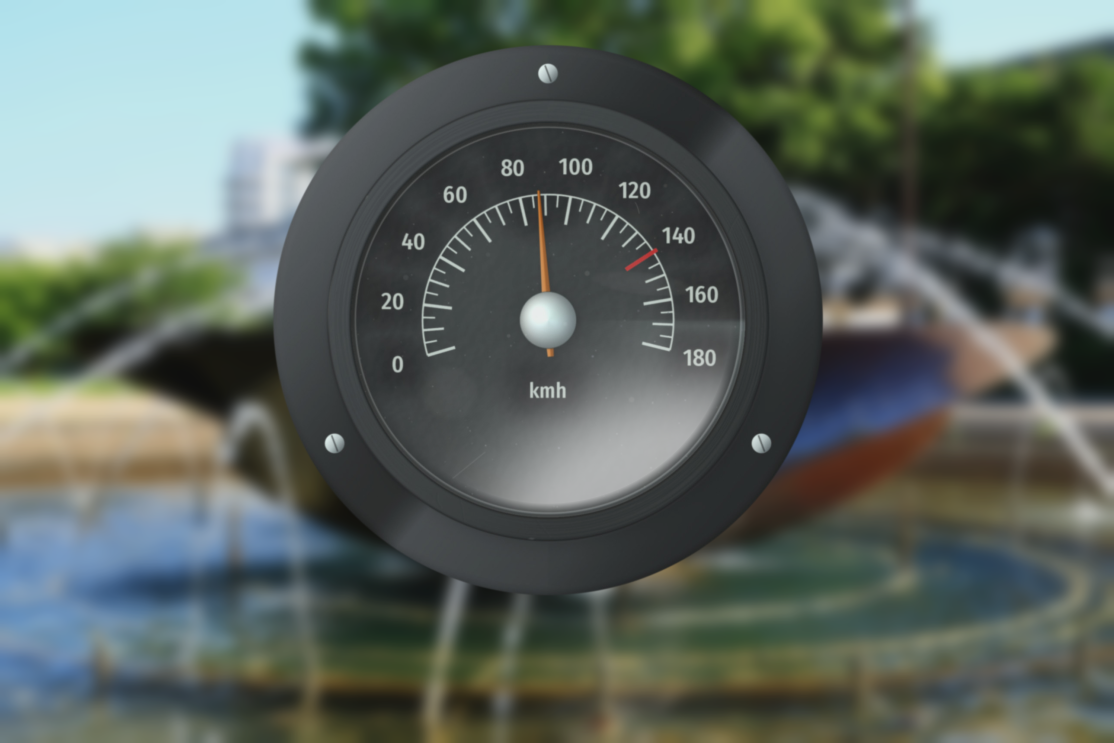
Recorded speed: 87.5 km/h
